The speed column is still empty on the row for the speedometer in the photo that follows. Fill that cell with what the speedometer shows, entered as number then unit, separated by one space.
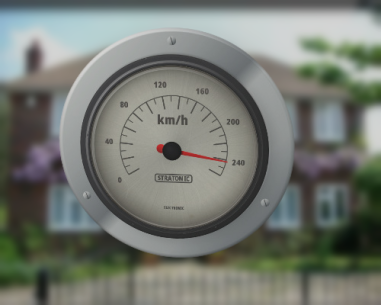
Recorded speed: 240 km/h
